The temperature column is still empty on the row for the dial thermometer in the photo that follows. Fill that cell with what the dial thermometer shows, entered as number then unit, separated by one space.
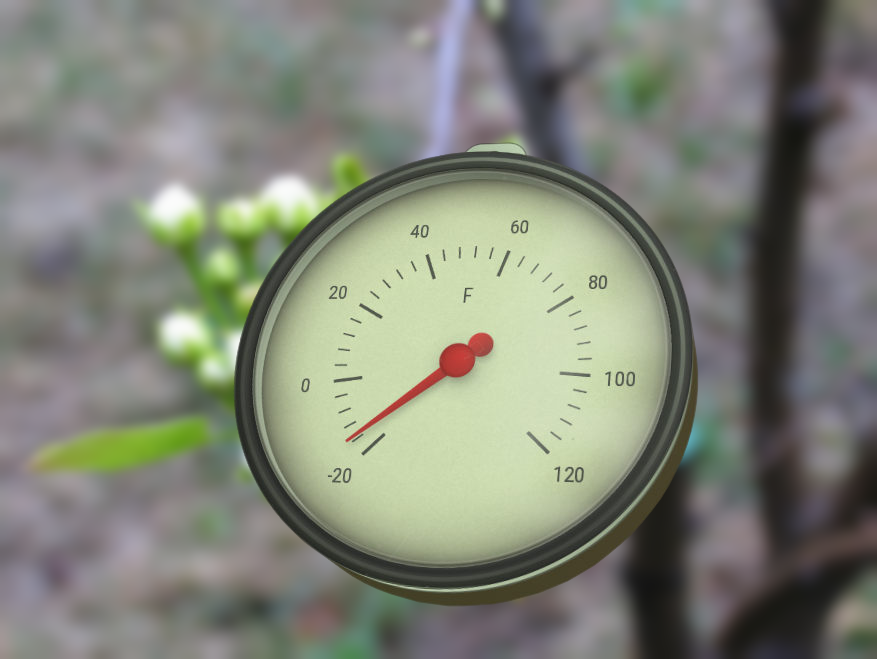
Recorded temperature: -16 °F
